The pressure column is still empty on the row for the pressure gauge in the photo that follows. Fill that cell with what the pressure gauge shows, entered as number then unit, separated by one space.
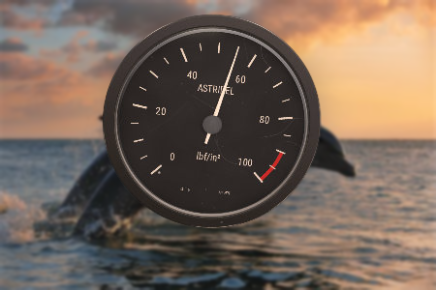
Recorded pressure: 55 psi
